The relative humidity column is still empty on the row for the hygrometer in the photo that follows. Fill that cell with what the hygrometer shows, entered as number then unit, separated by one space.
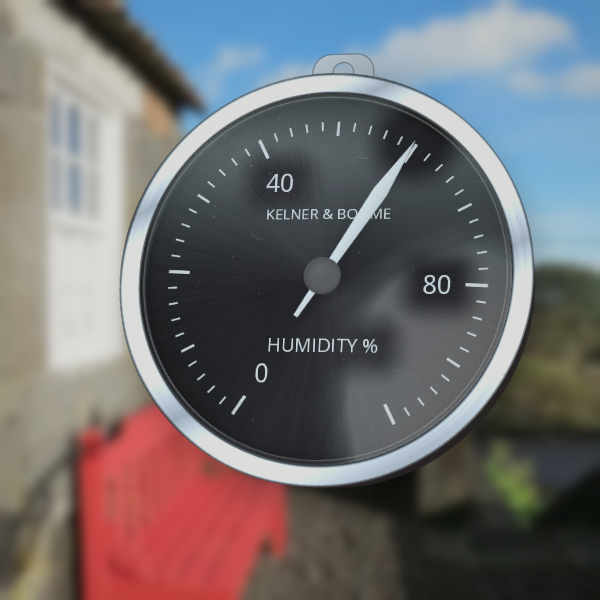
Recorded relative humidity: 60 %
